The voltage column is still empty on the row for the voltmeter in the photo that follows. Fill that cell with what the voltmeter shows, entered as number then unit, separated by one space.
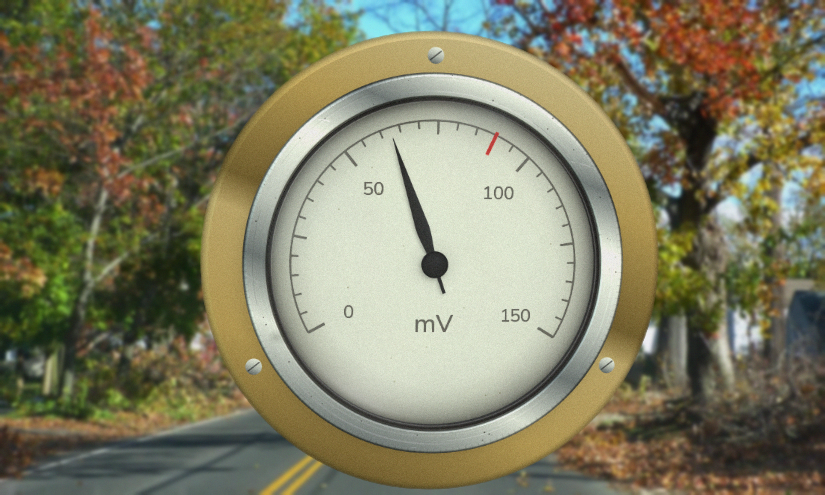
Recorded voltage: 62.5 mV
